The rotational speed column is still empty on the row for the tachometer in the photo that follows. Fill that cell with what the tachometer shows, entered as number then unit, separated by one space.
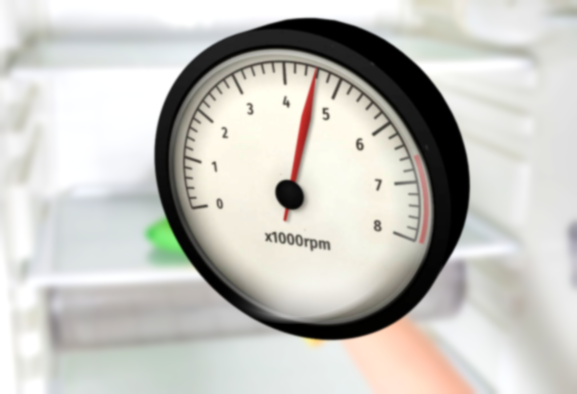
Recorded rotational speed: 4600 rpm
